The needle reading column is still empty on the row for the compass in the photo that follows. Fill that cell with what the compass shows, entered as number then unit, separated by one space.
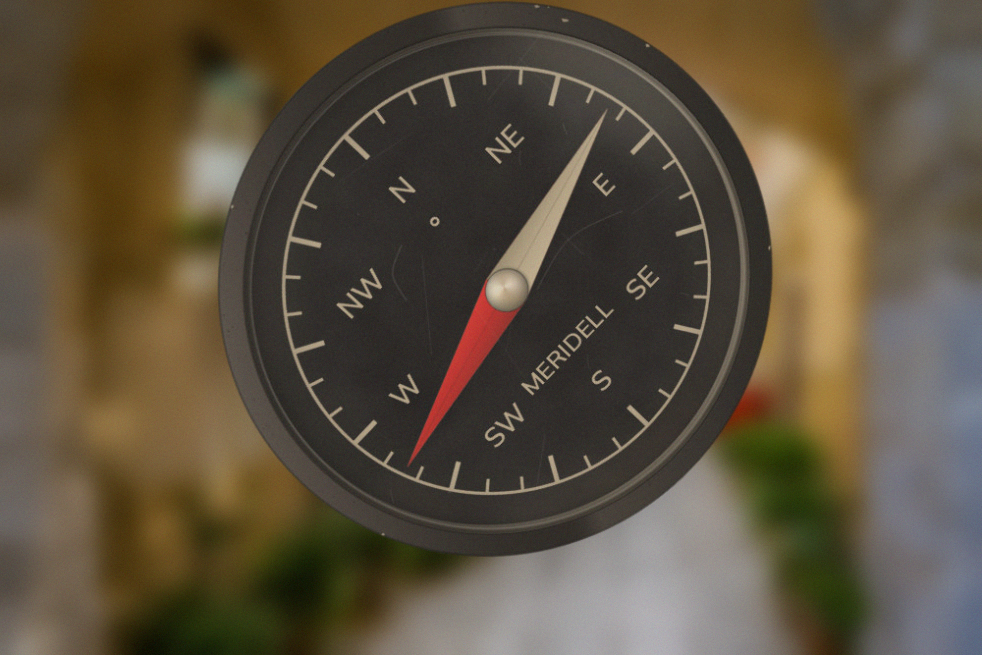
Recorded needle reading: 255 °
